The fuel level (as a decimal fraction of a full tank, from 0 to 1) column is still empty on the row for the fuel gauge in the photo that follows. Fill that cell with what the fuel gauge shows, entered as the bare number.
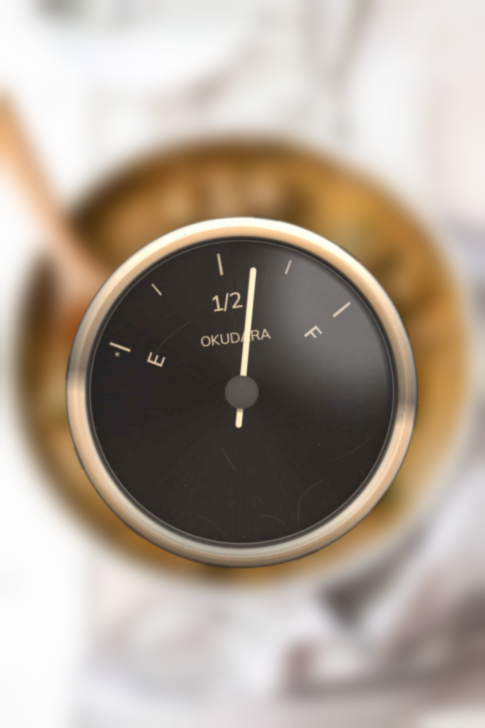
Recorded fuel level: 0.625
